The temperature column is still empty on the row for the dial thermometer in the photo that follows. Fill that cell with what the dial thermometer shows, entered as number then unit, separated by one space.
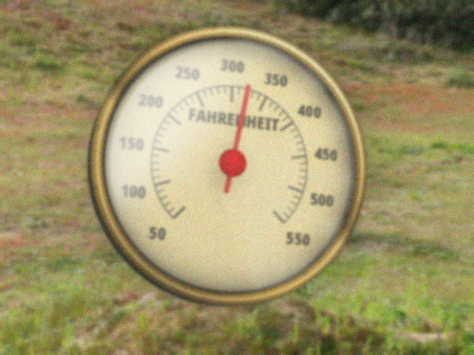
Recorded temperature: 320 °F
